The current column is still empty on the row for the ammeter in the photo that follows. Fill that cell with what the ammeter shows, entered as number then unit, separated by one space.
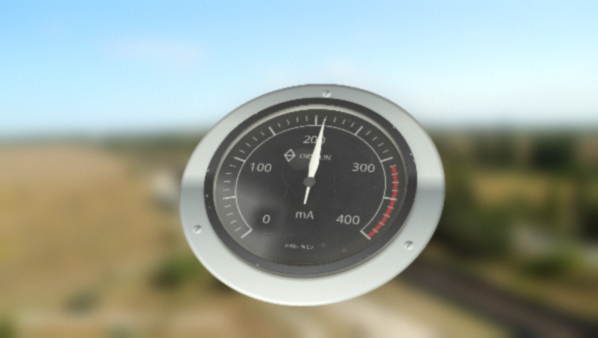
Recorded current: 210 mA
